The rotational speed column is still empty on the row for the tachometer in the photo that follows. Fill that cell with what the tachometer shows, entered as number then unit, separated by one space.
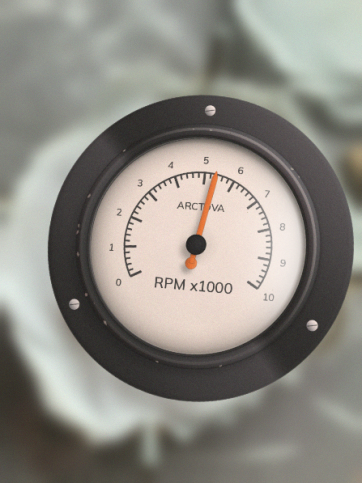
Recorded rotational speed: 5400 rpm
